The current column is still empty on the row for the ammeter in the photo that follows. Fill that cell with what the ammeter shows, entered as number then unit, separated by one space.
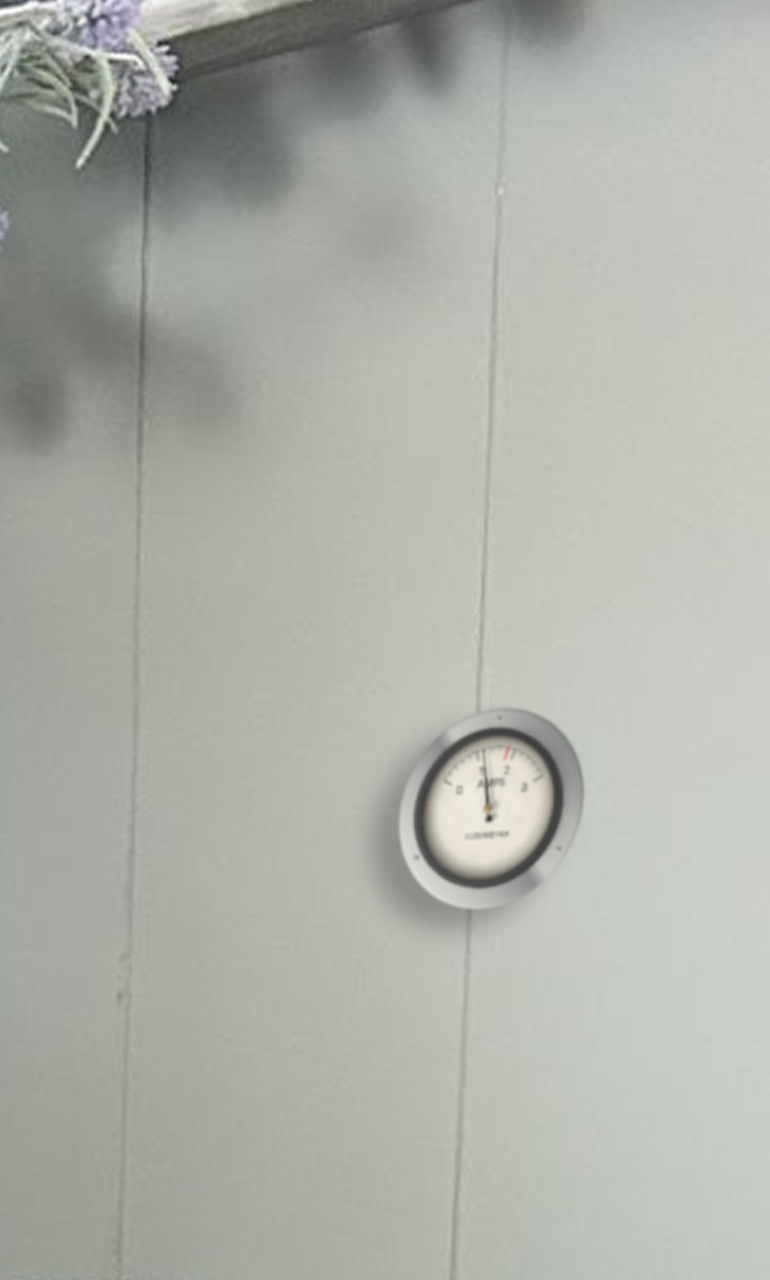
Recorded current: 1.2 A
